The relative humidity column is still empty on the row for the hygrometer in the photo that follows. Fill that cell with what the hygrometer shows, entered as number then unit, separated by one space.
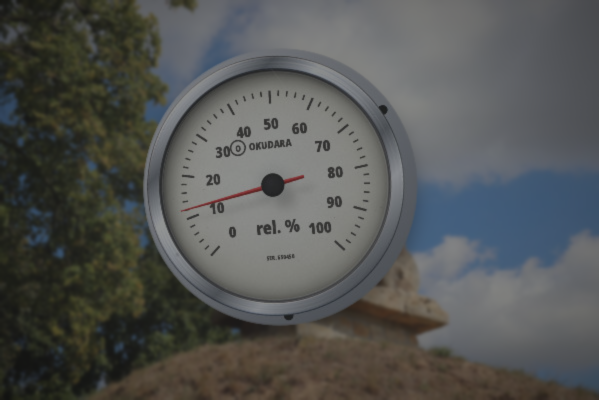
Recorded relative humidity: 12 %
